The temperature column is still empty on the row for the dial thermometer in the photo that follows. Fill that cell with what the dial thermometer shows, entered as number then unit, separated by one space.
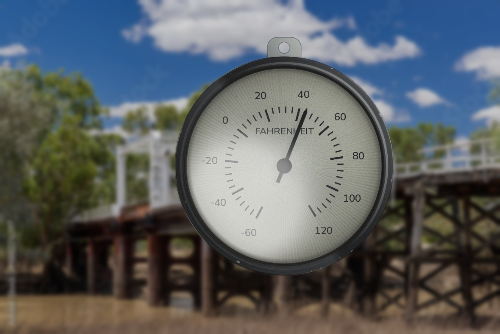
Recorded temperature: 44 °F
